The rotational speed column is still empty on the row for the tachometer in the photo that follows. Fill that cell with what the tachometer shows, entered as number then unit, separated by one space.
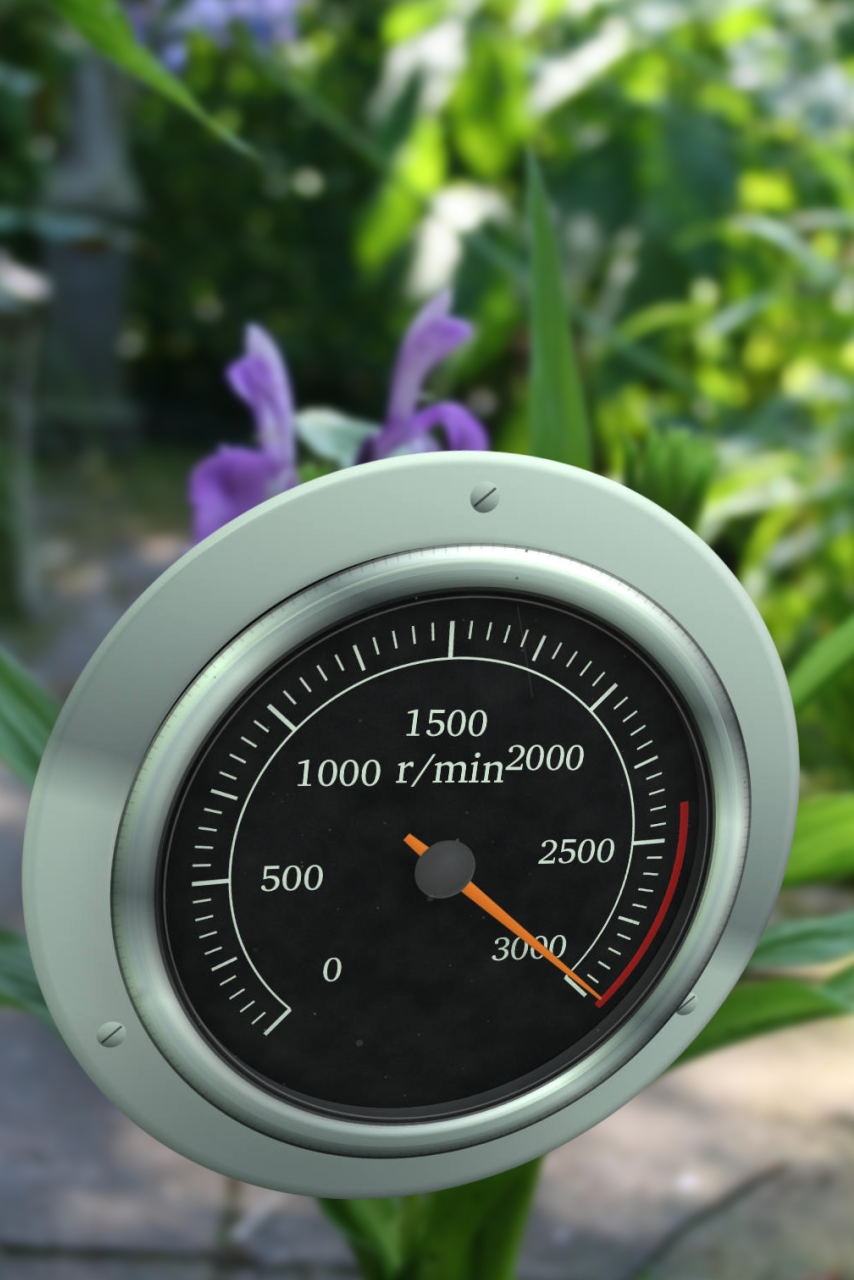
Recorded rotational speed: 2975 rpm
